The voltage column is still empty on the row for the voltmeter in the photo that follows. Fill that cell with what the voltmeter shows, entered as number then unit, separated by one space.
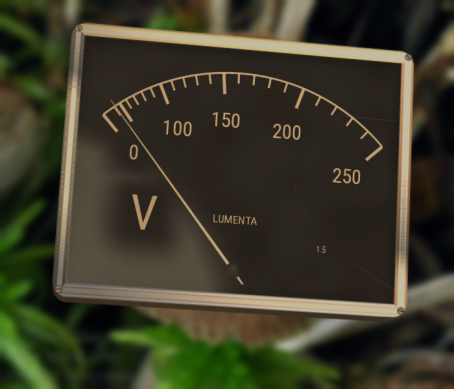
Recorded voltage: 40 V
